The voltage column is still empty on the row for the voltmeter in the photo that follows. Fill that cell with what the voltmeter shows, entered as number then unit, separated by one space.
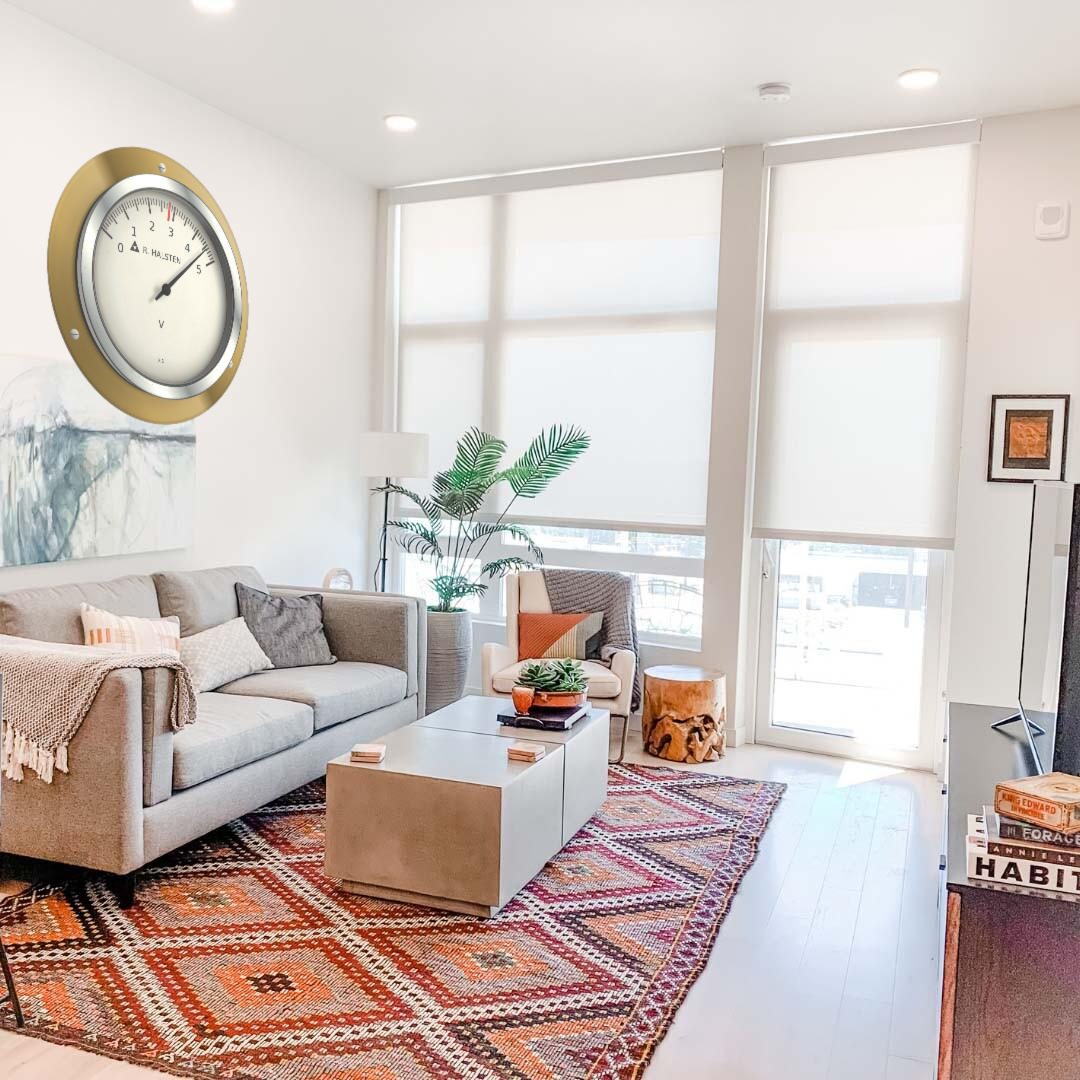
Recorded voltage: 4.5 V
